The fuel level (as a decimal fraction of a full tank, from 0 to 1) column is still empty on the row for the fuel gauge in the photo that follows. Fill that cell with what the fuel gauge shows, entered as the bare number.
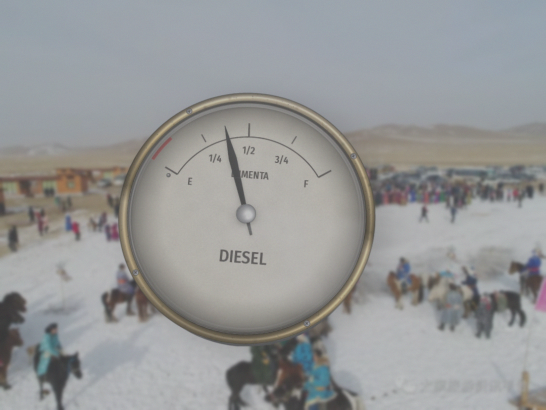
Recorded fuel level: 0.375
